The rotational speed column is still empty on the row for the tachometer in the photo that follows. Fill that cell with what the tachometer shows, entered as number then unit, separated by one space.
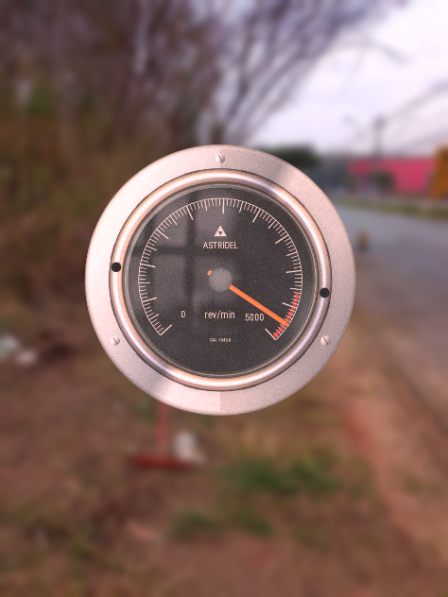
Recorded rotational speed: 4750 rpm
